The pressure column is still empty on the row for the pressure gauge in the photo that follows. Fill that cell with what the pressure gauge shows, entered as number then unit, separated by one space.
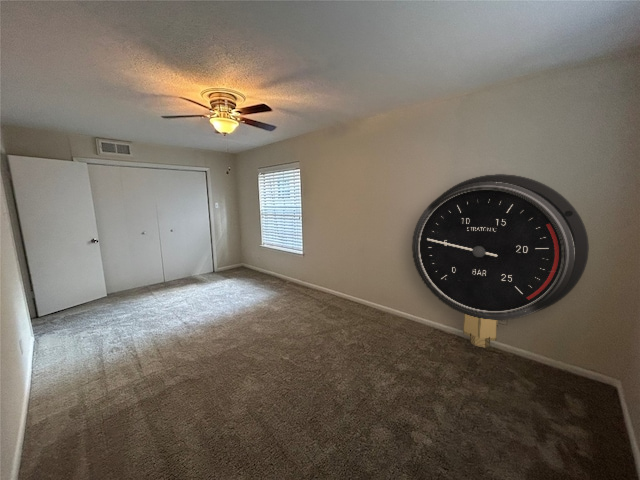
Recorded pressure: 5 bar
